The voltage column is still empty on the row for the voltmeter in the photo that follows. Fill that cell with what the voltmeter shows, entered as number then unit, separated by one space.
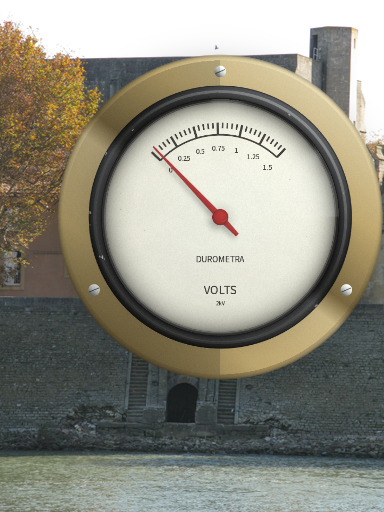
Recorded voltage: 0.05 V
